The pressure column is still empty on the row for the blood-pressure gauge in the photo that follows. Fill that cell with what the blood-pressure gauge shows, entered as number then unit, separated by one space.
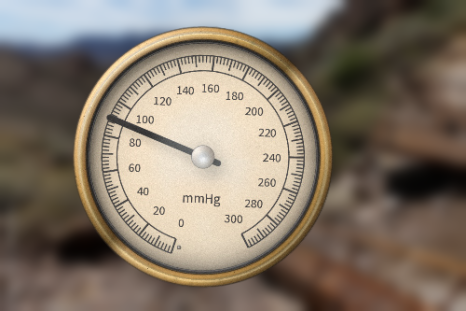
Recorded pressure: 90 mmHg
